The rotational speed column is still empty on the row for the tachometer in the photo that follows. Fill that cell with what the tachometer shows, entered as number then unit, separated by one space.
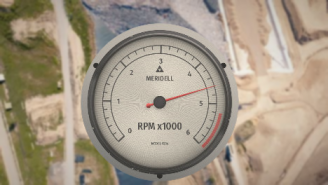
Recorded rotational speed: 4600 rpm
